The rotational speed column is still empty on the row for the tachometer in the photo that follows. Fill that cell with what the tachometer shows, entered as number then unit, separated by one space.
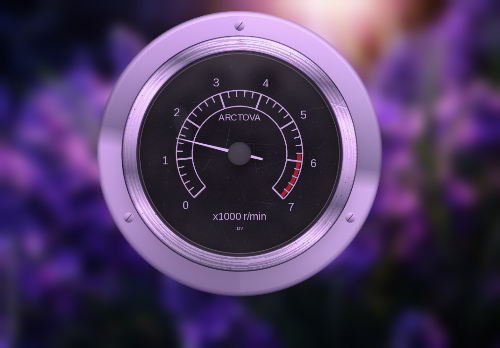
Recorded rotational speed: 1500 rpm
